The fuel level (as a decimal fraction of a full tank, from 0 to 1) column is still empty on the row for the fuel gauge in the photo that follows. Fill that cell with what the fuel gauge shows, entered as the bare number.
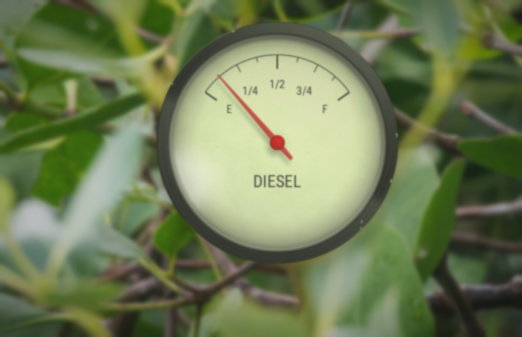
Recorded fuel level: 0.125
